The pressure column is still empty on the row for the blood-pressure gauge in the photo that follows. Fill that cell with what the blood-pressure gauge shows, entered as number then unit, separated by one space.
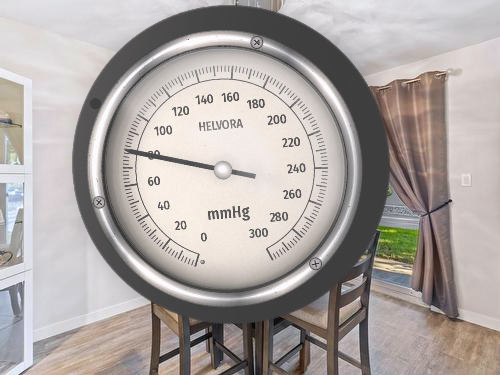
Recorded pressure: 80 mmHg
